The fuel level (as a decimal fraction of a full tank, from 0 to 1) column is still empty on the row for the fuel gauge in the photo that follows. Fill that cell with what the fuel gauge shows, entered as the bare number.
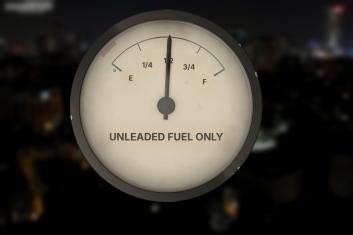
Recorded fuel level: 0.5
